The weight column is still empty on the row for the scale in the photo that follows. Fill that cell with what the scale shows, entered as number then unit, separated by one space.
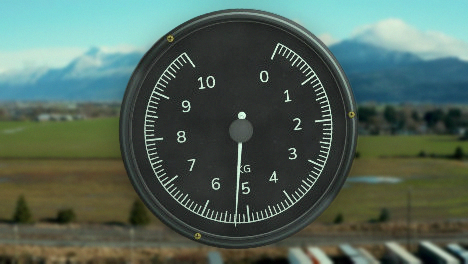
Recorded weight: 5.3 kg
